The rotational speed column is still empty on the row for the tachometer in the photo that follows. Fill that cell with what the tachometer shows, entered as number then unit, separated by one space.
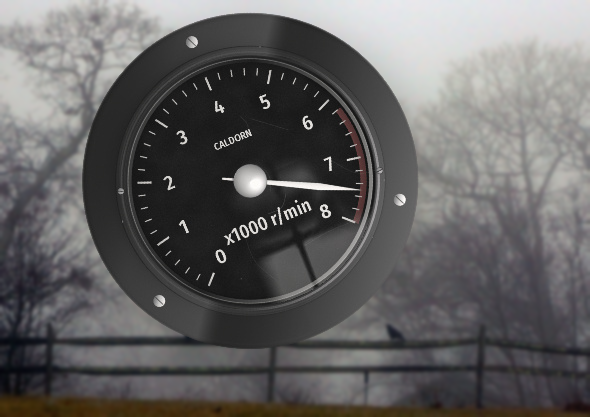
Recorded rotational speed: 7500 rpm
